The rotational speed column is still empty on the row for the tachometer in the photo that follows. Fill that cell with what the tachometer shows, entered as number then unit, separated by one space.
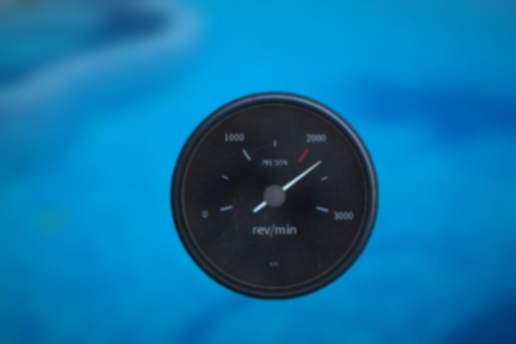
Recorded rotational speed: 2250 rpm
